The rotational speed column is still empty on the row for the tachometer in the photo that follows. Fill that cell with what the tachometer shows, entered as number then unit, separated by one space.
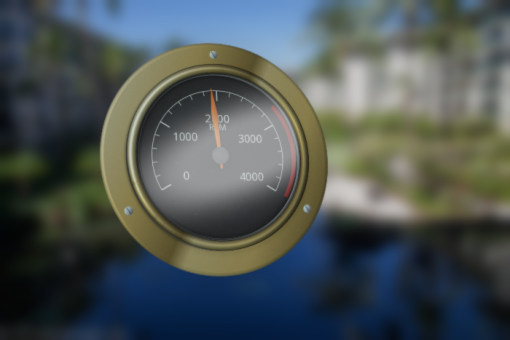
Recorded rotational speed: 1900 rpm
